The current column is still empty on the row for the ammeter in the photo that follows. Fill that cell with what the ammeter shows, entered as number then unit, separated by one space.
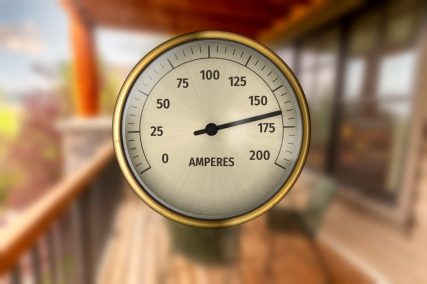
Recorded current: 165 A
